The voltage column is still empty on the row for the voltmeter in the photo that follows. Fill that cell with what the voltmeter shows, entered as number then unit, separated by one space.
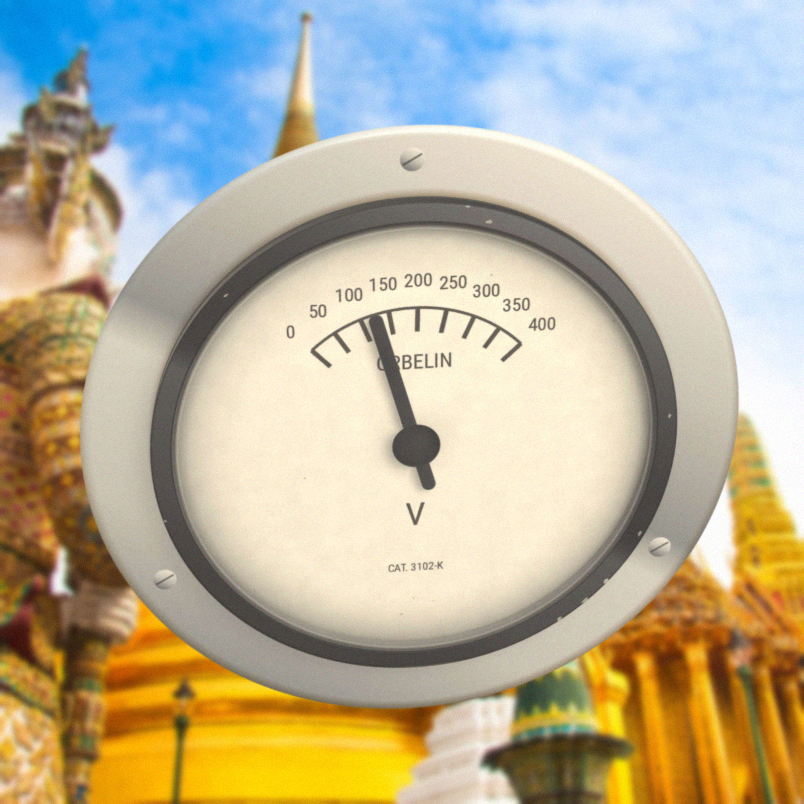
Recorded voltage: 125 V
